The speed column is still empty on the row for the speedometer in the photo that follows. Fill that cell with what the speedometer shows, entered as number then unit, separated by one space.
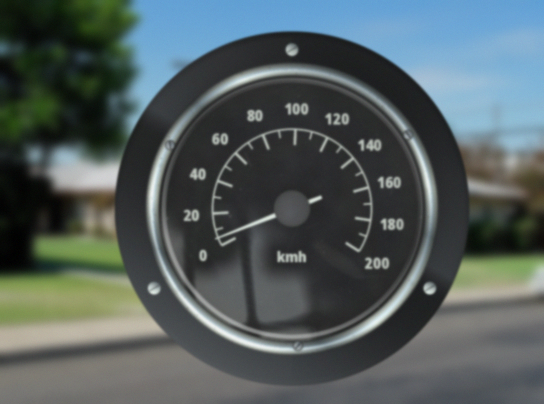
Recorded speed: 5 km/h
